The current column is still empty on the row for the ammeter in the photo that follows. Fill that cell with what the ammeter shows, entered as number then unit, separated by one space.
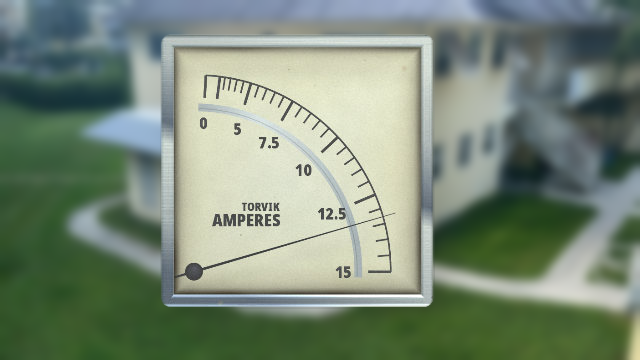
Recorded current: 13.25 A
